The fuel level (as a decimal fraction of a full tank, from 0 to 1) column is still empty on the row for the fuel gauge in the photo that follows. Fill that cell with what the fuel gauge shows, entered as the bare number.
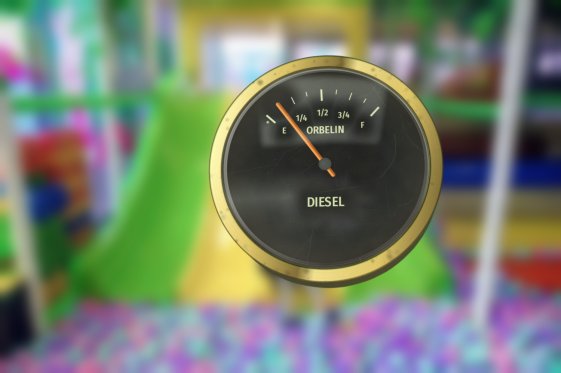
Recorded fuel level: 0.125
